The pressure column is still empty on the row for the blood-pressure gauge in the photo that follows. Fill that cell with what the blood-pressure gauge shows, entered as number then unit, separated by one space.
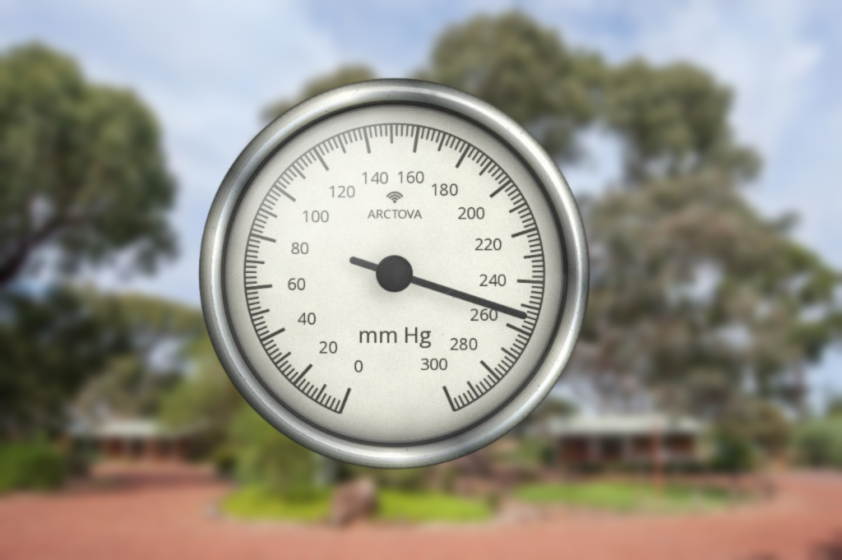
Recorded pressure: 254 mmHg
